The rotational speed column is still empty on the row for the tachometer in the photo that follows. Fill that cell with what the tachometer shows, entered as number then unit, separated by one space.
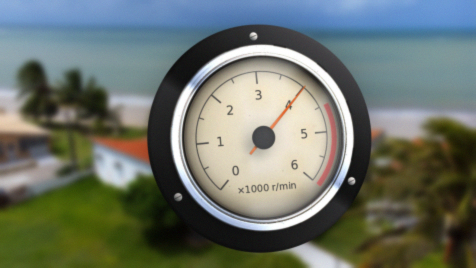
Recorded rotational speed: 4000 rpm
